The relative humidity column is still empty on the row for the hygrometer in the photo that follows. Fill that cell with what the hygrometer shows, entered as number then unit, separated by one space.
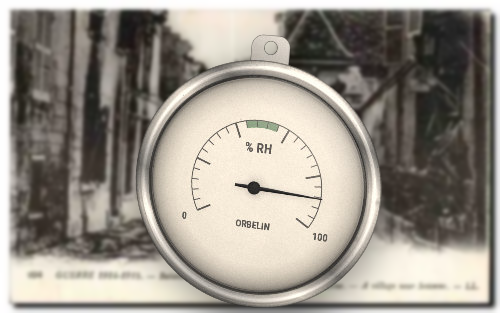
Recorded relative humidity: 88 %
